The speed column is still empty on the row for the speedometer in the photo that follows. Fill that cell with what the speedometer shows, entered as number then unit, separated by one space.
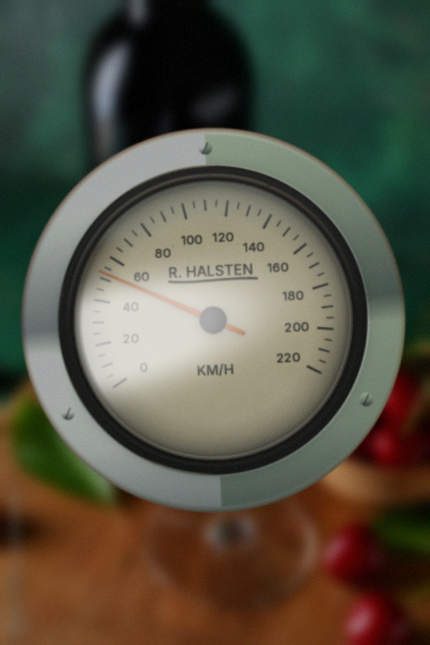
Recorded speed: 52.5 km/h
